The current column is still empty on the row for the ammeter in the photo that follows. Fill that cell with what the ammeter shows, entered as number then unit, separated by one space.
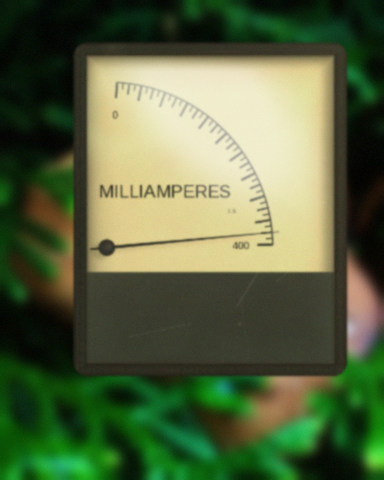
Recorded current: 380 mA
